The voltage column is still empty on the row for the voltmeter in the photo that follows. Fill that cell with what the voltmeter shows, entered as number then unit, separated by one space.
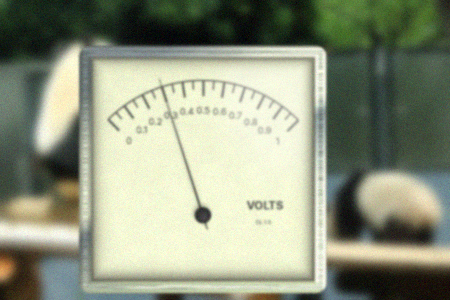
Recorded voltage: 0.3 V
